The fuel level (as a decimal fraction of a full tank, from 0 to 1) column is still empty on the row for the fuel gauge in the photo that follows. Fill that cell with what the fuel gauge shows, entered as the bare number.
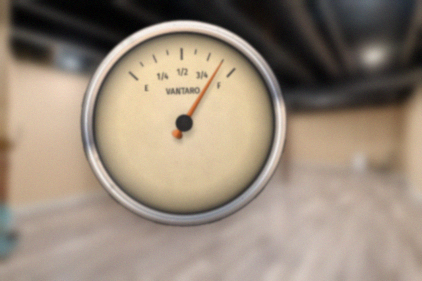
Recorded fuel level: 0.875
